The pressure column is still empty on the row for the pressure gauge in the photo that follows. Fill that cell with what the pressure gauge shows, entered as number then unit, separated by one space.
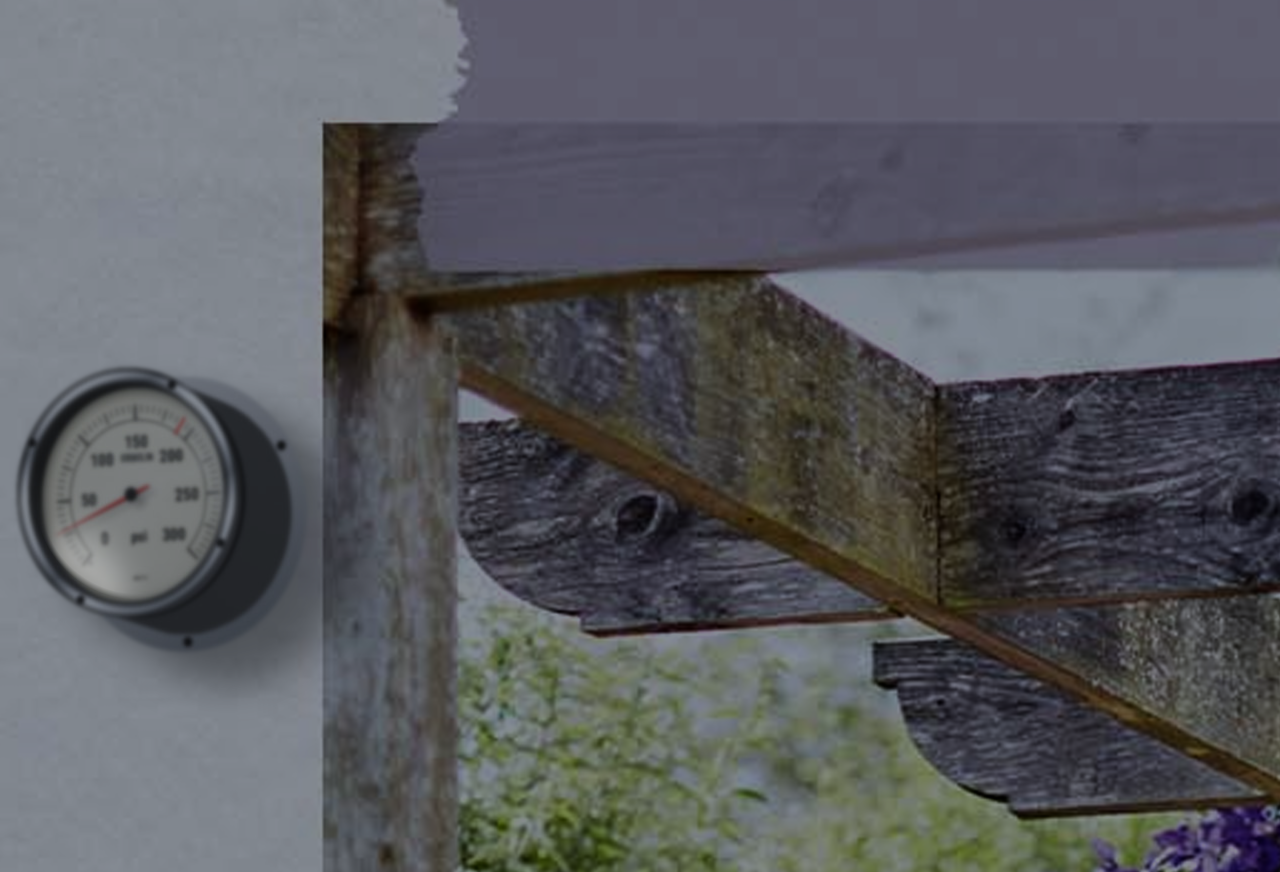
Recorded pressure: 25 psi
